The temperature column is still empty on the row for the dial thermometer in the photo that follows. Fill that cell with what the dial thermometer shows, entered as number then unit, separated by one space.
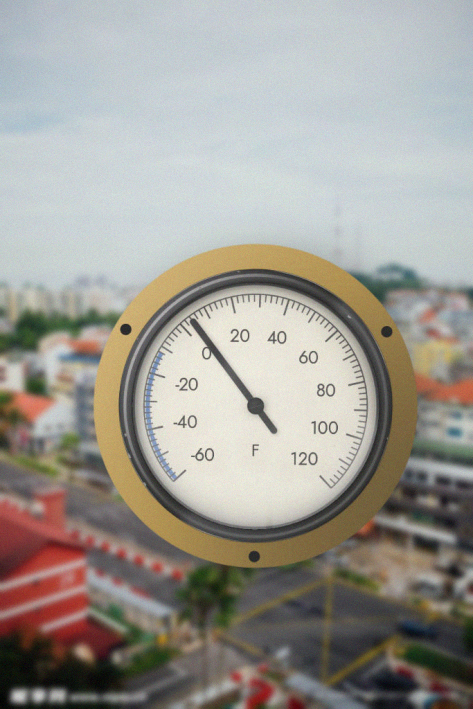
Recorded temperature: 4 °F
